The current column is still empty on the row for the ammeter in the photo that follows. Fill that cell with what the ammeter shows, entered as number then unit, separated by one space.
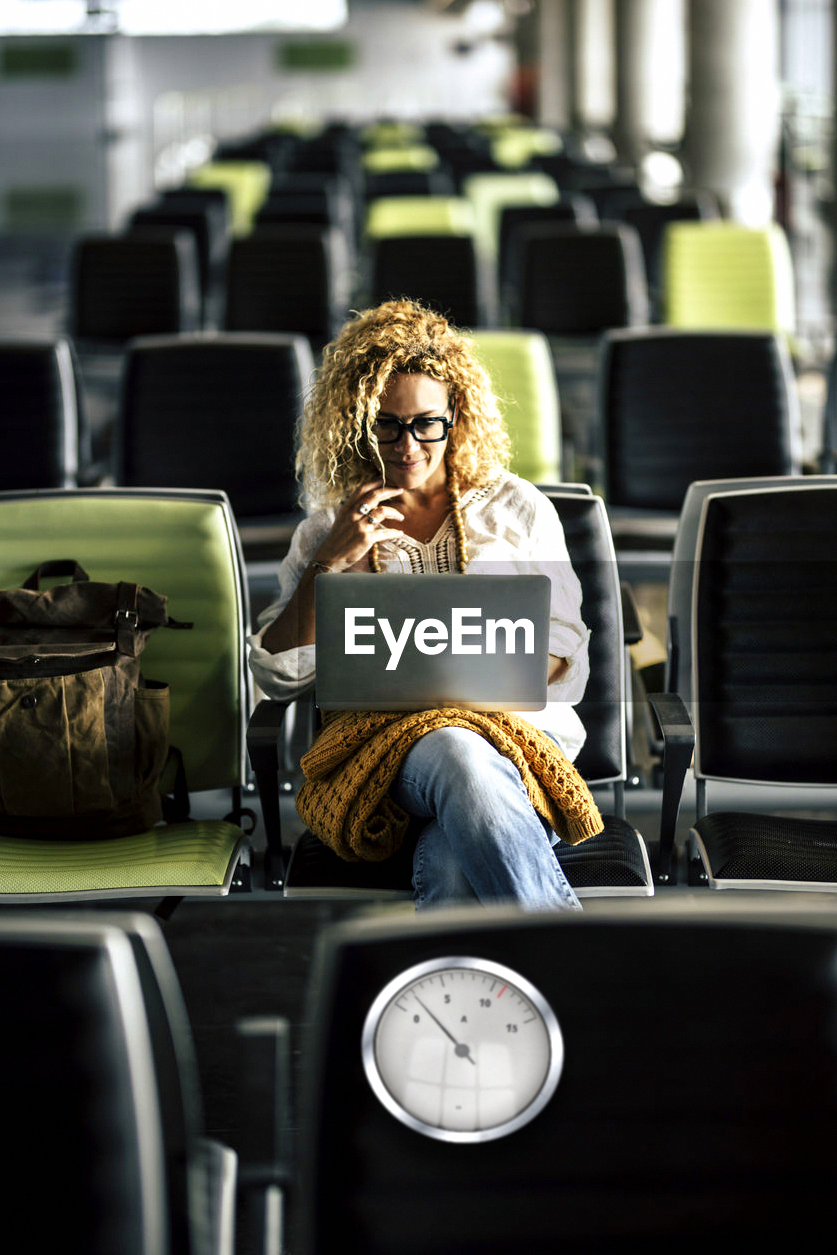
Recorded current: 2 A
